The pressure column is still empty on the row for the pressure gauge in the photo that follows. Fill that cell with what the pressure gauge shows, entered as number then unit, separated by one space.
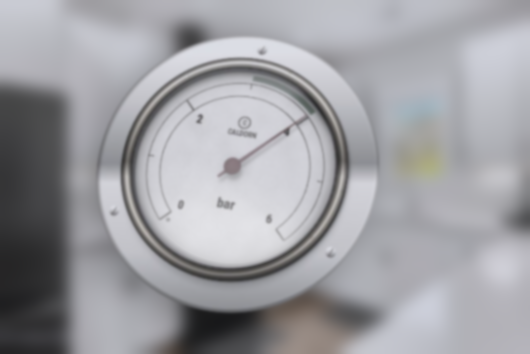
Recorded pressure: 4 bar
